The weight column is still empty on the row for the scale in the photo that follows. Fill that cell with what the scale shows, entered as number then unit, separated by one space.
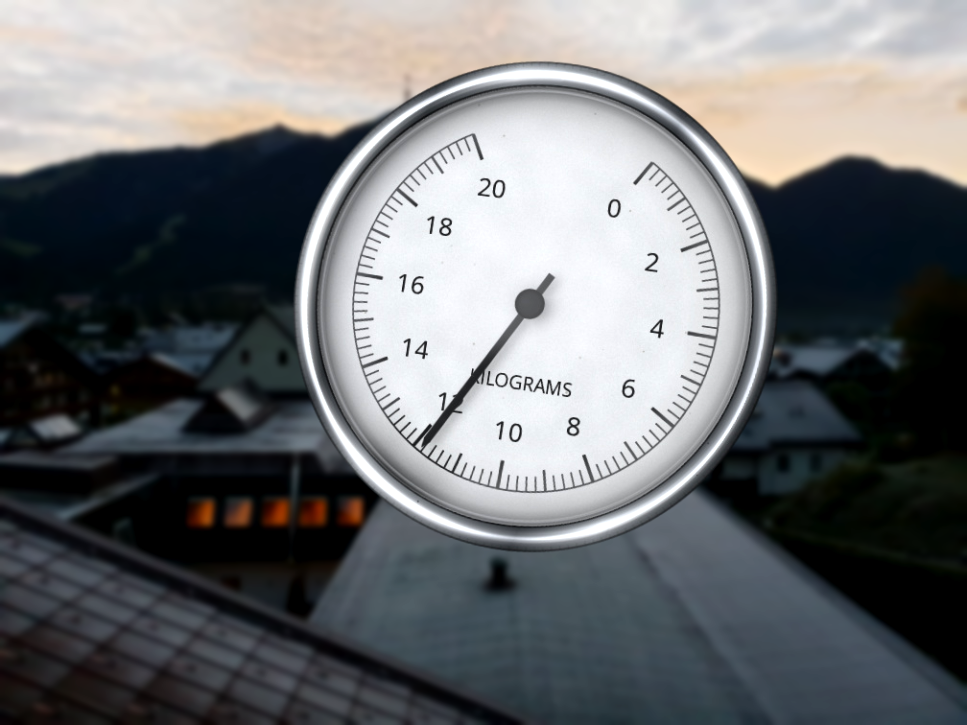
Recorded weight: 11.8 kg
